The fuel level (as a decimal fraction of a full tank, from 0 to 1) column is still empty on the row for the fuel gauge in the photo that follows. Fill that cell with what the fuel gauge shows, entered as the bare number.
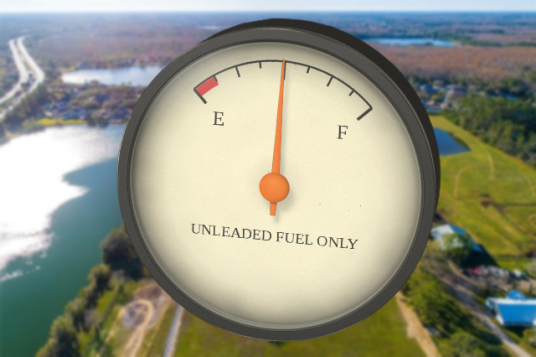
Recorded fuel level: 0.5
